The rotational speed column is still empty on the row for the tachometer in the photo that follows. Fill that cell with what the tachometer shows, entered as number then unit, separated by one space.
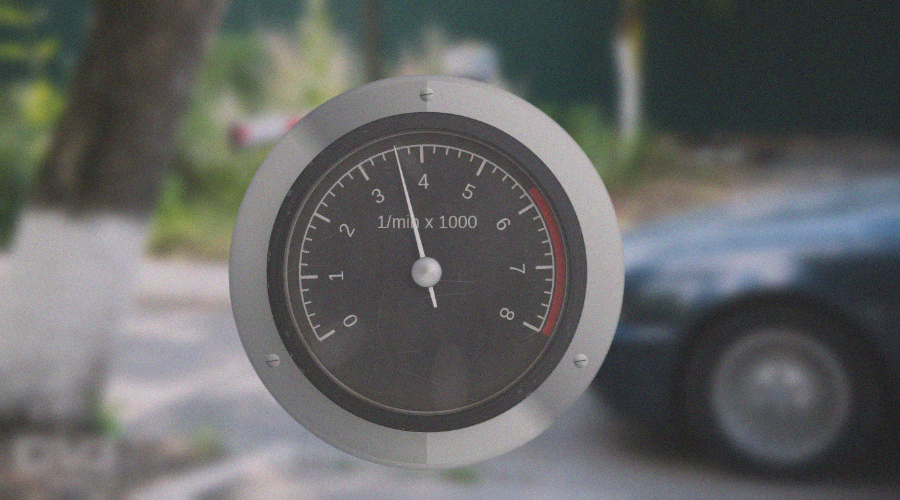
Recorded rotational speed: 3600 rpm
